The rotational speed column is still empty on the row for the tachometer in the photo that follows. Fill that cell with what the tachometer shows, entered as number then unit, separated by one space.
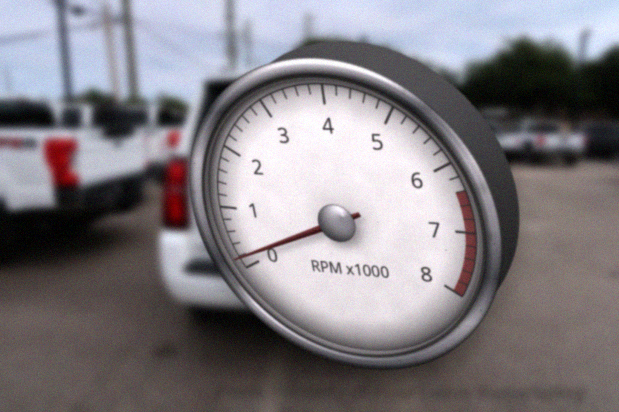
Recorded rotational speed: 200 rpm
